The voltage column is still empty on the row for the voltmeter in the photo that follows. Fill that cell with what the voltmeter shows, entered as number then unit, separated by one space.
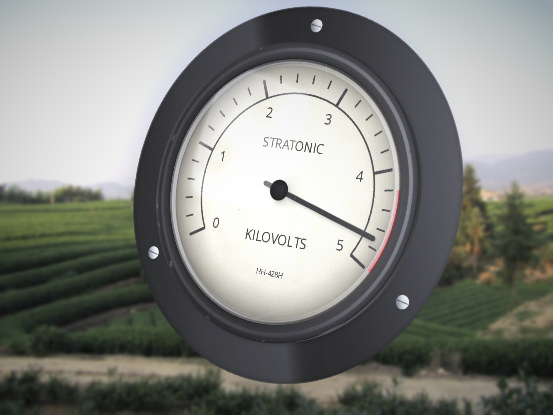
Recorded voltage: 4.7 kV
